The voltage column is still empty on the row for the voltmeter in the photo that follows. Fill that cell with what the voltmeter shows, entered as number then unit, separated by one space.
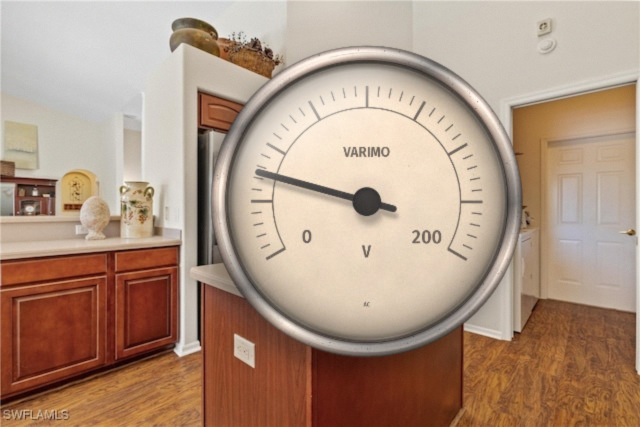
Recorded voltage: 37.5 V
